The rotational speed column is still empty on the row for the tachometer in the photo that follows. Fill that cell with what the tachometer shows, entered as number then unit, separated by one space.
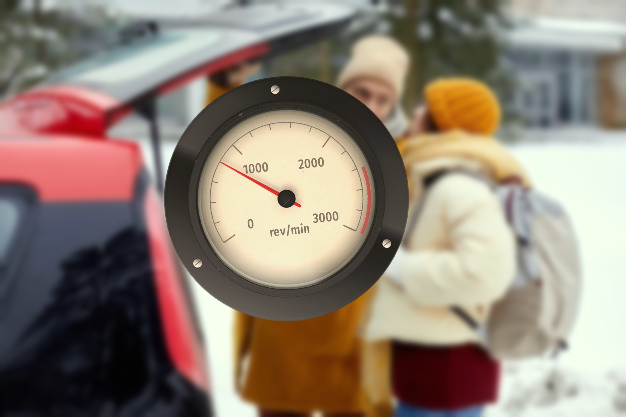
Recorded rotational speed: 800 rpm
